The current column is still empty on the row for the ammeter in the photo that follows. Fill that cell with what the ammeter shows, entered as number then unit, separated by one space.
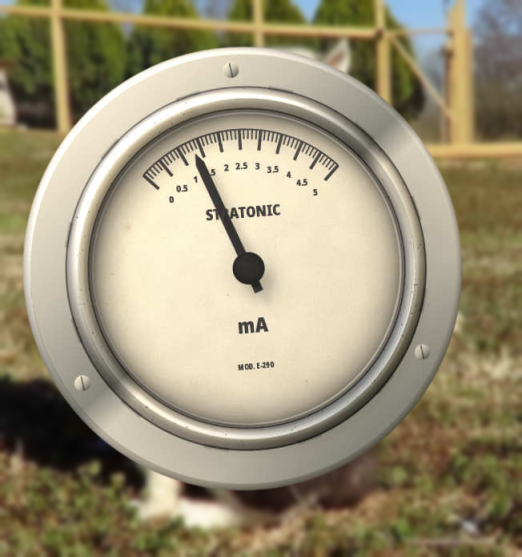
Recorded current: 1.3 mA
